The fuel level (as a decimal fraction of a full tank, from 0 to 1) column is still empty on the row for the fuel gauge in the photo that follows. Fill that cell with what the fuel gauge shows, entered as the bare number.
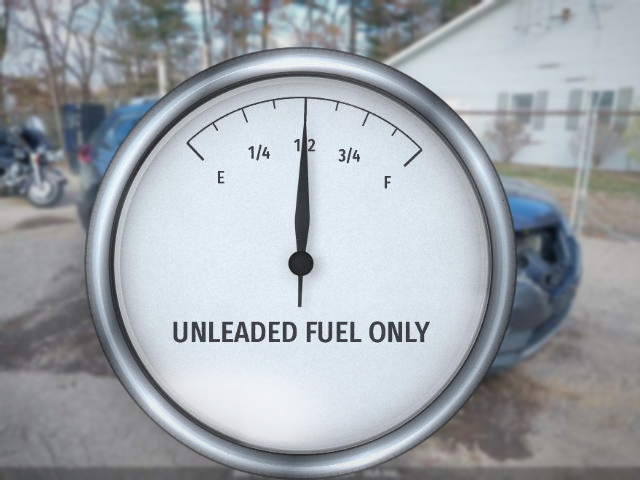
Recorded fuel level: 0.5
